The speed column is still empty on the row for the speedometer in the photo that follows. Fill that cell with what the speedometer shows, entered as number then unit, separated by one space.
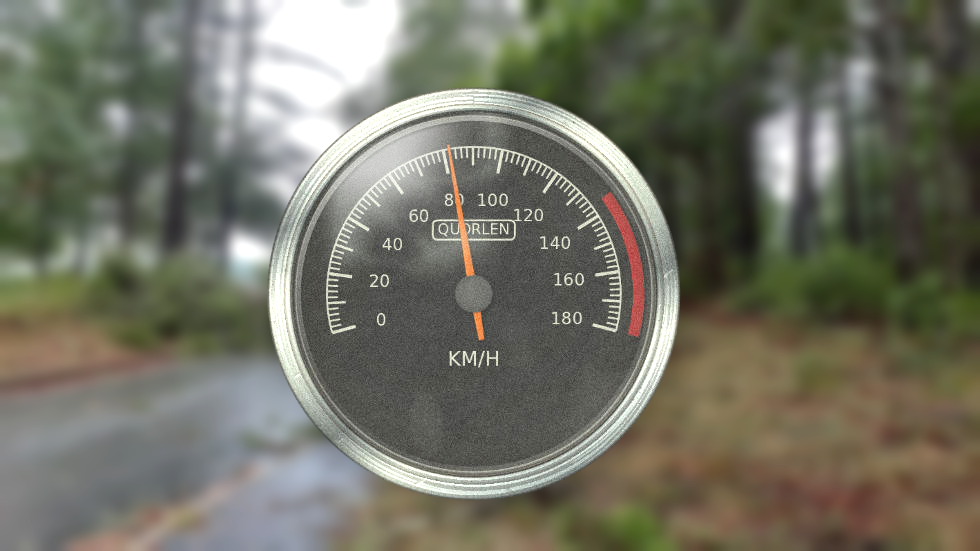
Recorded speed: 82 km/h
